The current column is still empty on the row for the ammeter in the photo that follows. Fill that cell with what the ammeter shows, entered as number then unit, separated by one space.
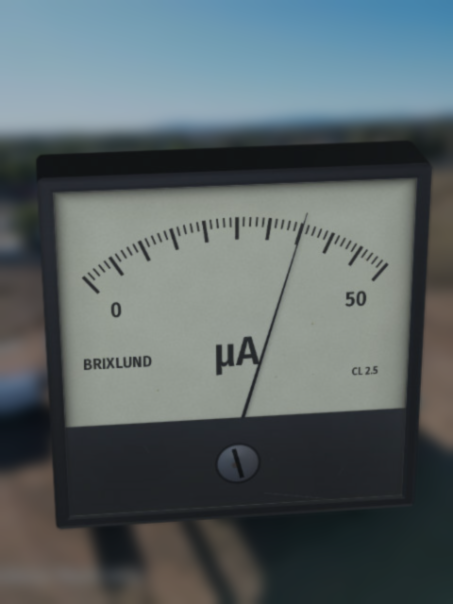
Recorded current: 35 µA
